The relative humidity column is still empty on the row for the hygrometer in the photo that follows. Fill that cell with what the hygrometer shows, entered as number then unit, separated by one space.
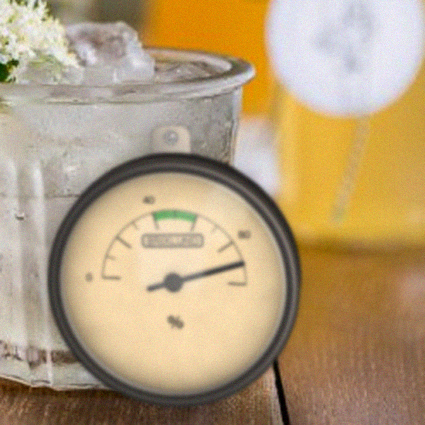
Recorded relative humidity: 90 %
